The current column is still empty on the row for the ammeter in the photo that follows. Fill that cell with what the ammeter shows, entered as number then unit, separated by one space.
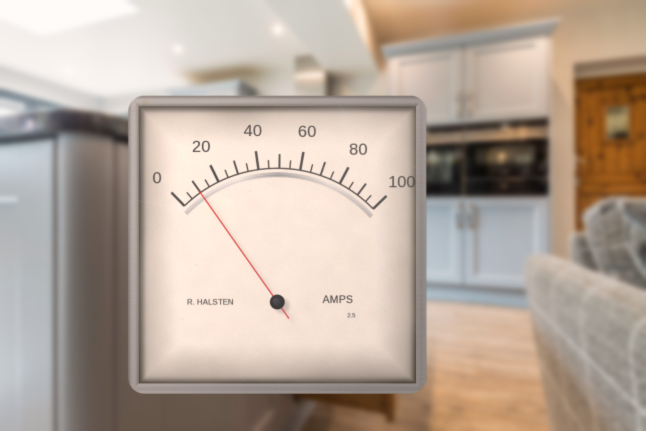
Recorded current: 10 A
